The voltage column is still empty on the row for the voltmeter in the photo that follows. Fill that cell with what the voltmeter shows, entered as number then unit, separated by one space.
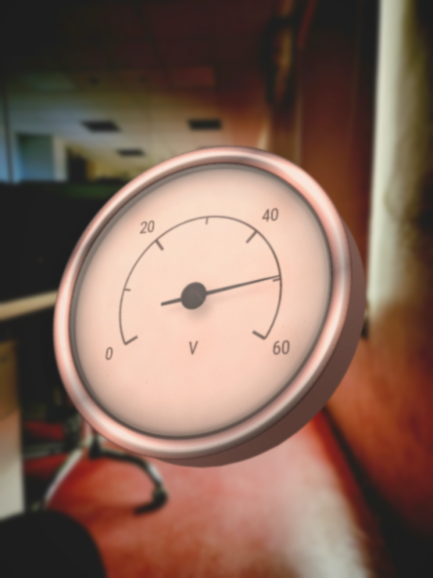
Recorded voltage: 50 V
